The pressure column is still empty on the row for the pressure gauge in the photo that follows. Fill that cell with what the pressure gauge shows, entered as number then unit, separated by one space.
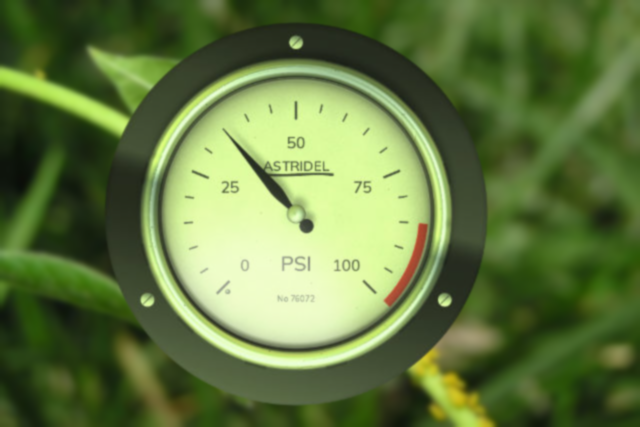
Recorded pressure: 35 psi
